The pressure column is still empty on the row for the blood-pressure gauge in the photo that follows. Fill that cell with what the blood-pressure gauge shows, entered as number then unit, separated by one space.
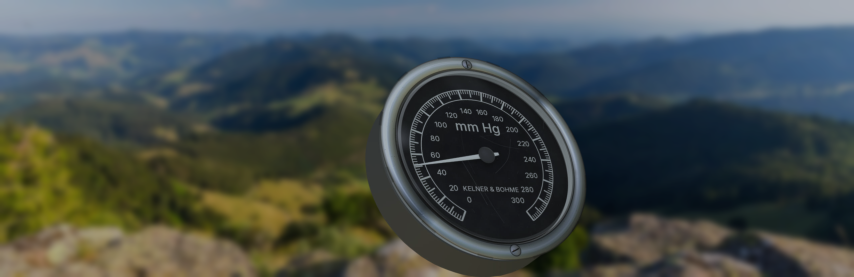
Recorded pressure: 50 mmHg
